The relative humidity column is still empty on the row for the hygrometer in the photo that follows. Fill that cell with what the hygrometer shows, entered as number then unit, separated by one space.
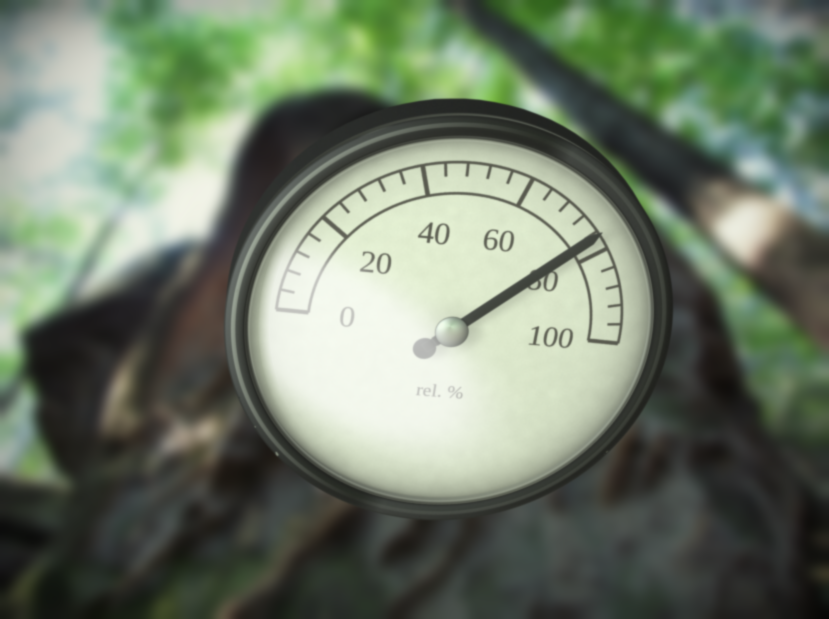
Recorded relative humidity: 76 %
